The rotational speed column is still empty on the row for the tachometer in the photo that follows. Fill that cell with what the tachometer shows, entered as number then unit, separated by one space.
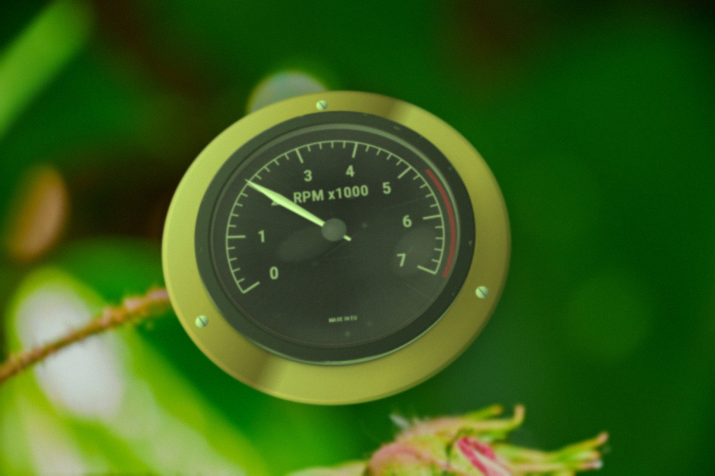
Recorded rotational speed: 2000 rpm
